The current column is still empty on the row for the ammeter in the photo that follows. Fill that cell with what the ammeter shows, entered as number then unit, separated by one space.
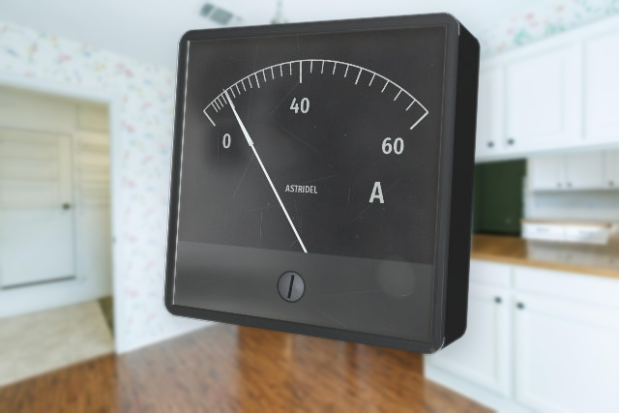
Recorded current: 20 A
